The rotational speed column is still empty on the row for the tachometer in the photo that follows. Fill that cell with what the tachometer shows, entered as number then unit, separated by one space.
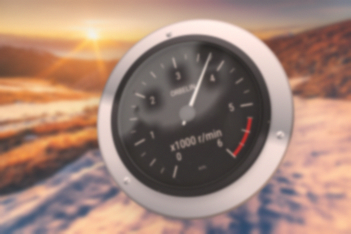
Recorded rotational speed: 3750 rpm
